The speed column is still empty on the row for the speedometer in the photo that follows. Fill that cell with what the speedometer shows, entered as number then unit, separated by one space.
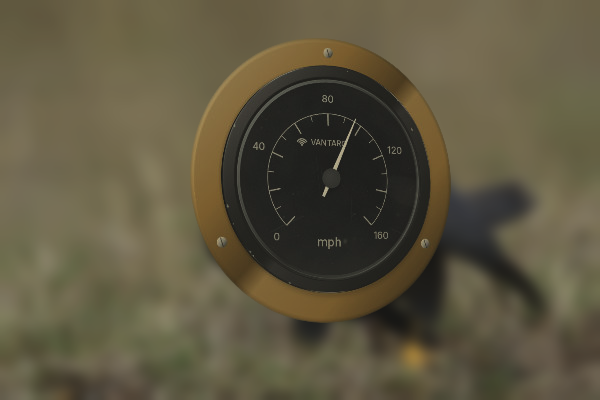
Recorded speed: 95 mph
